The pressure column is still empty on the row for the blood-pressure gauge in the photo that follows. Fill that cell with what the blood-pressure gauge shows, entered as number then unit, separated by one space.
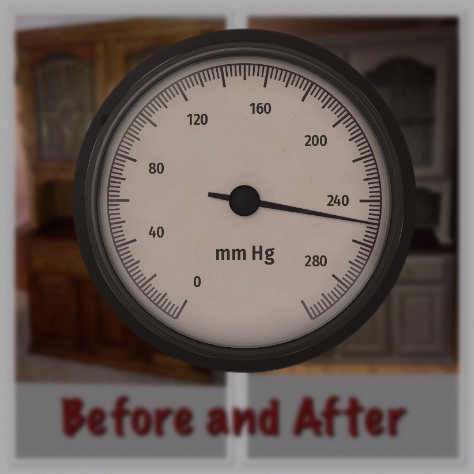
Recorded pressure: 250 mmHg
